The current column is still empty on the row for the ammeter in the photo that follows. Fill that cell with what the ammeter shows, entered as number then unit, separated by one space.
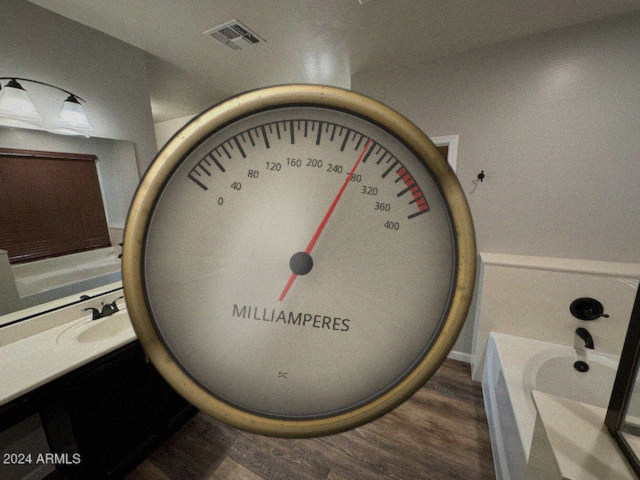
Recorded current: 270 mA
